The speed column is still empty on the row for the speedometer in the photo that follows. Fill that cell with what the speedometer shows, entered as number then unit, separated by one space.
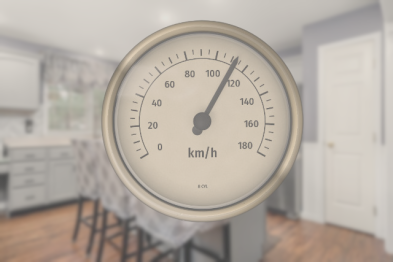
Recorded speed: 112.5 km/h
